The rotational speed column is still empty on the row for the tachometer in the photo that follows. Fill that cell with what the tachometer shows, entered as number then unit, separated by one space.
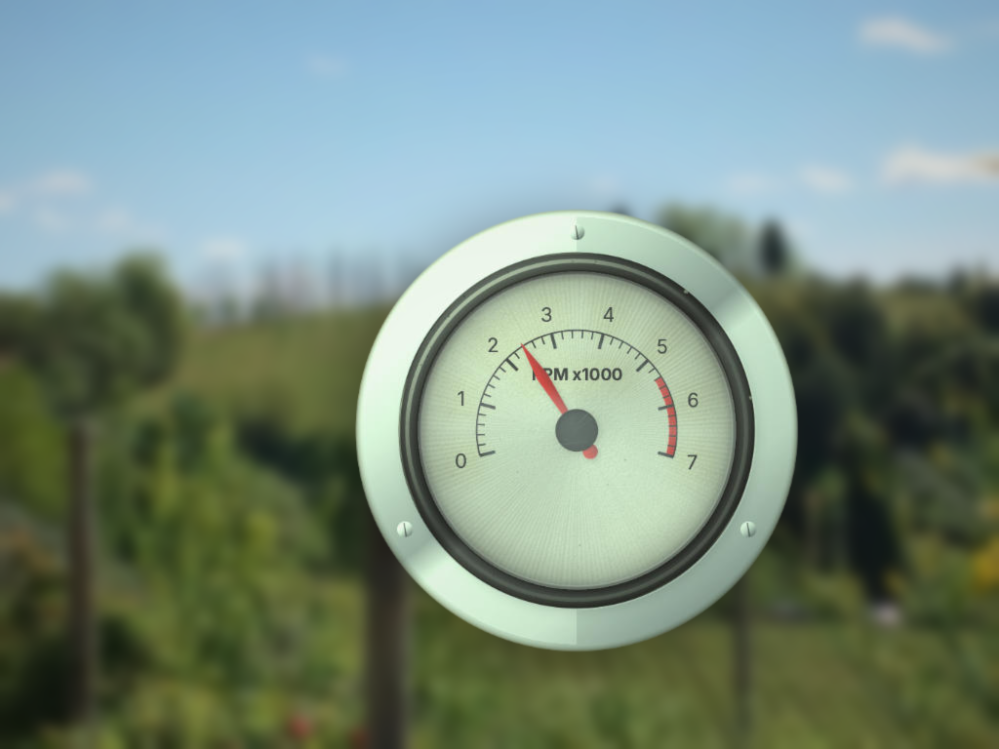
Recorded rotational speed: 2400 rpm
